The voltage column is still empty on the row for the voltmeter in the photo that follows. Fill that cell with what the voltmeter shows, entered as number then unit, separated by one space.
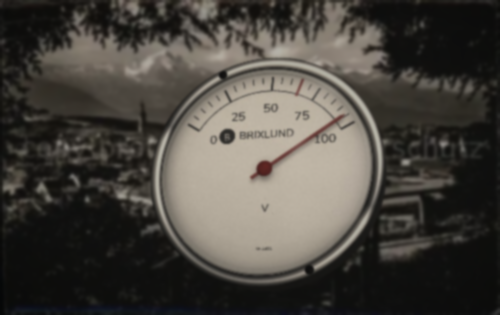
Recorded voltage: 95 V
